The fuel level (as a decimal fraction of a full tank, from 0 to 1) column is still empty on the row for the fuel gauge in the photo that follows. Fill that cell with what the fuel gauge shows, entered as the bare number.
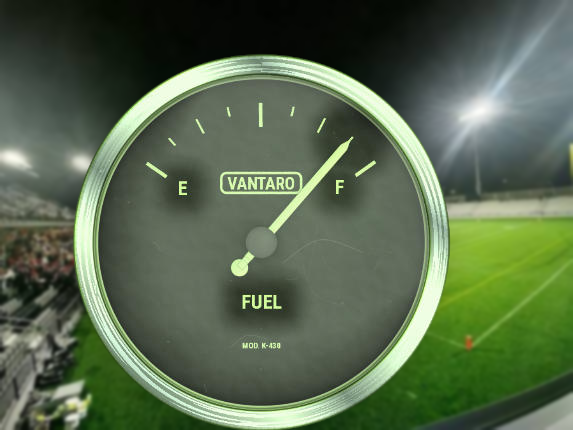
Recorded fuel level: 0.875
